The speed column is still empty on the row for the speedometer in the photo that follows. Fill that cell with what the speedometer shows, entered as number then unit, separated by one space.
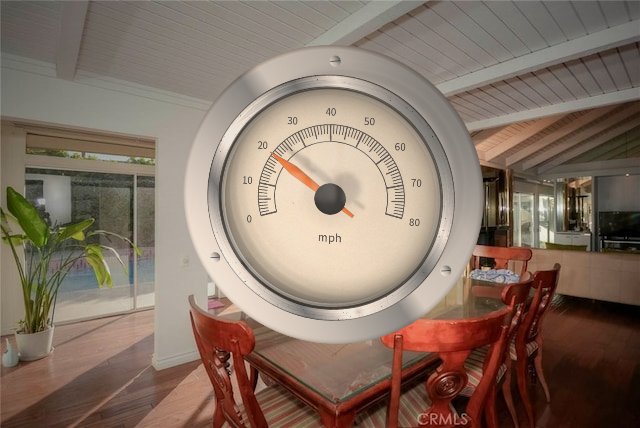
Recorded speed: 20 mph
